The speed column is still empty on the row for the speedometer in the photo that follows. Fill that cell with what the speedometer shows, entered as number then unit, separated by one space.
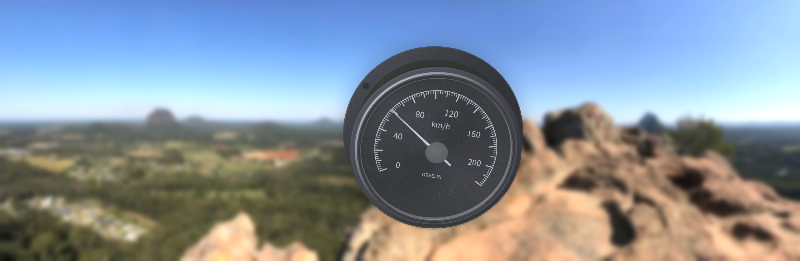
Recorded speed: 60 km/h
